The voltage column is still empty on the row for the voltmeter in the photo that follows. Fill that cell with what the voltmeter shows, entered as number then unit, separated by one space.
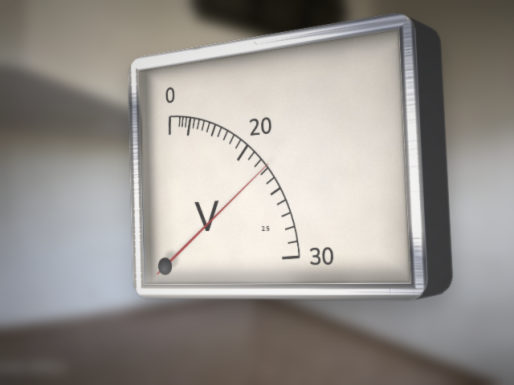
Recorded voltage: 23 V
